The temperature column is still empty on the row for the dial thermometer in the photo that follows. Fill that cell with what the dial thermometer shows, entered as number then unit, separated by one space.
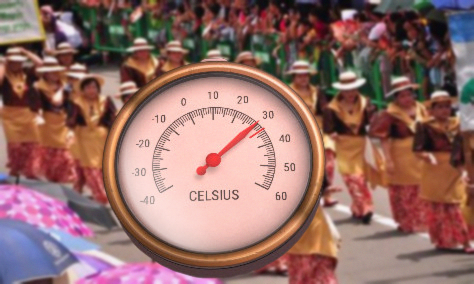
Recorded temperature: 30 °C
